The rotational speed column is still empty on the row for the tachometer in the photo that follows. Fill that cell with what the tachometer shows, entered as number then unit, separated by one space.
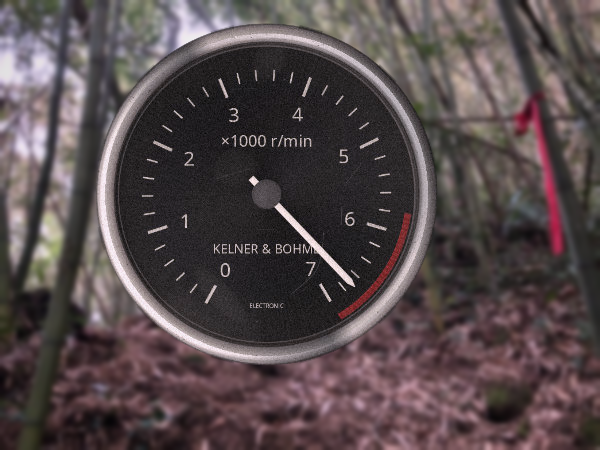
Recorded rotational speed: 6700 rpm
